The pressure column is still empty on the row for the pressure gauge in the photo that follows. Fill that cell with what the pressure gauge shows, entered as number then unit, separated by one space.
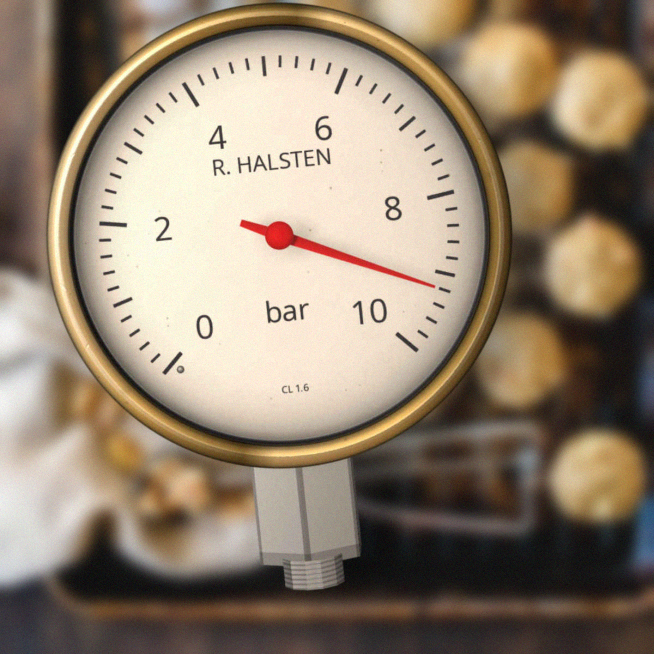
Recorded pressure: 9.2 bar
